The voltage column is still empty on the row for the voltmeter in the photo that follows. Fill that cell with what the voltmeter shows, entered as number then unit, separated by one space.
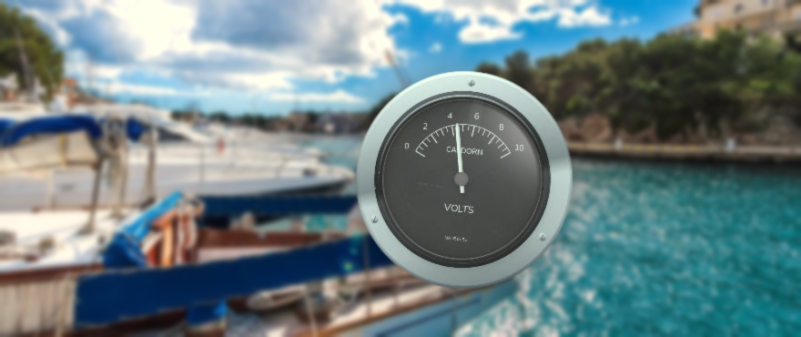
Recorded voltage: 4.5 V
